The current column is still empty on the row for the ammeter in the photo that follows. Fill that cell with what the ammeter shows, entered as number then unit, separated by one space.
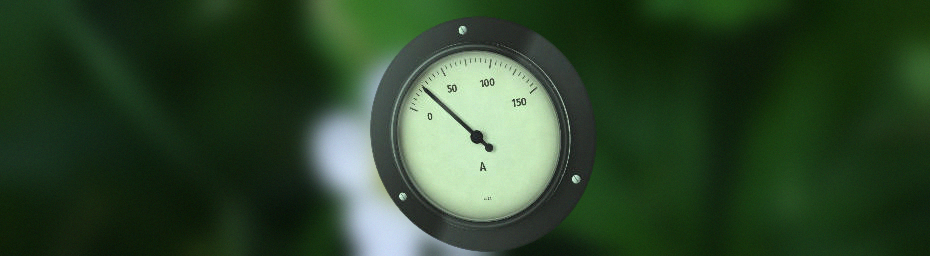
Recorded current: 25 A
